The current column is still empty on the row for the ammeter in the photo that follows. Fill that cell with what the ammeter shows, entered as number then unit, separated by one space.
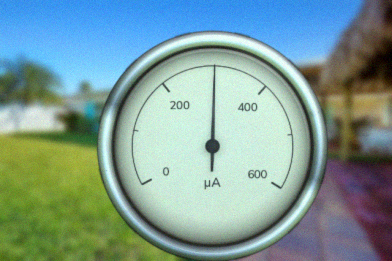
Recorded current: 300 µA
